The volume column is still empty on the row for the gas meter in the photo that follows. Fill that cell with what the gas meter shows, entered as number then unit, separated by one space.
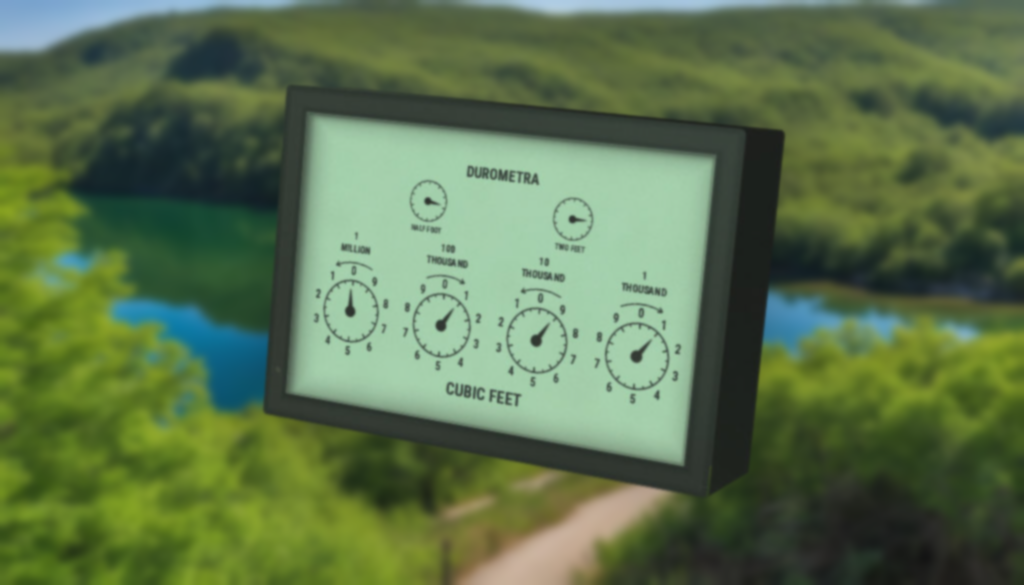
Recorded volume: 9100 ft³
